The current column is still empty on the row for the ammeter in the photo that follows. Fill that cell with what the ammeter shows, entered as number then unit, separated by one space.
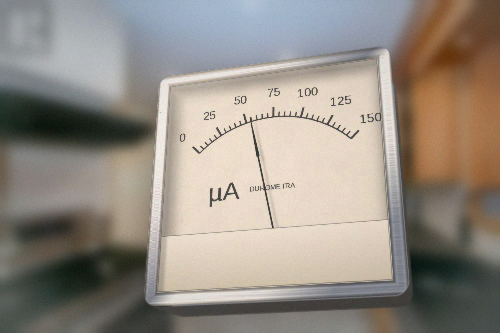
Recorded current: 55 µA
